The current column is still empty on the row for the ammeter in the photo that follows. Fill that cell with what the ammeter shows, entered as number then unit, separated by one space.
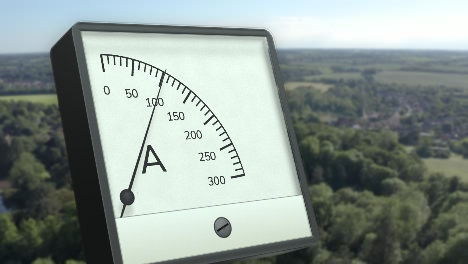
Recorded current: 100 A
